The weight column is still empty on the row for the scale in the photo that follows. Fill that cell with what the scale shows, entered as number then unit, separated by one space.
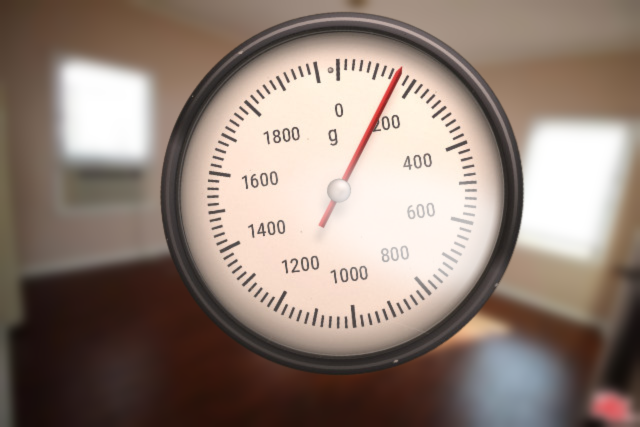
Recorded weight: 160 g
